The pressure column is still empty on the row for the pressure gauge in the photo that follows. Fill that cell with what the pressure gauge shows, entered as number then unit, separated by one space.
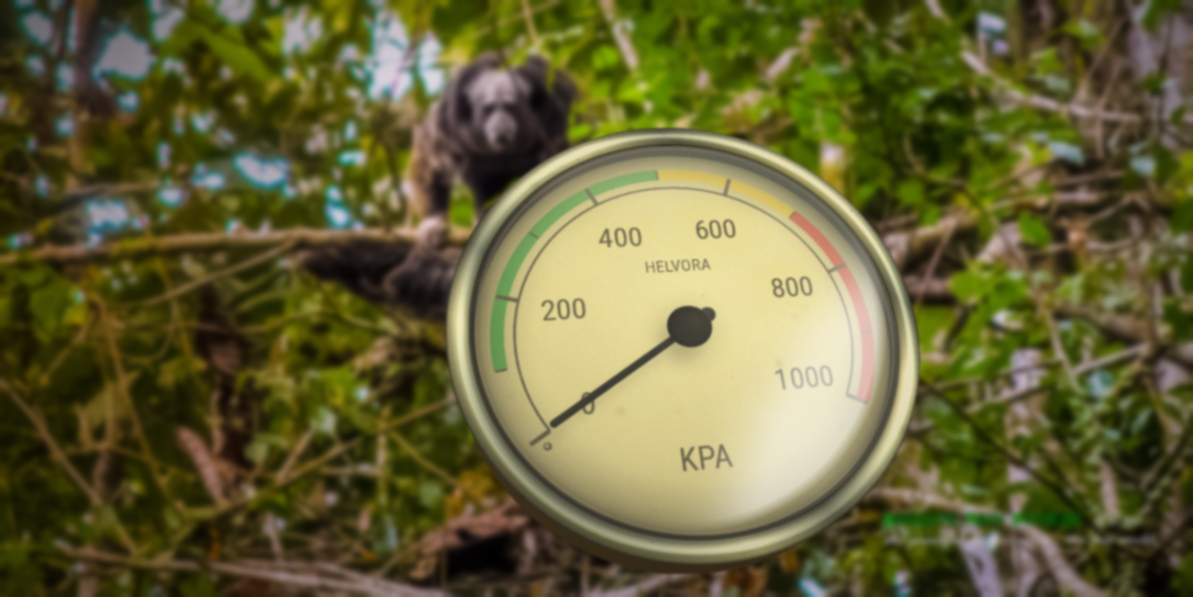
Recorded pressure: 0 kPa
